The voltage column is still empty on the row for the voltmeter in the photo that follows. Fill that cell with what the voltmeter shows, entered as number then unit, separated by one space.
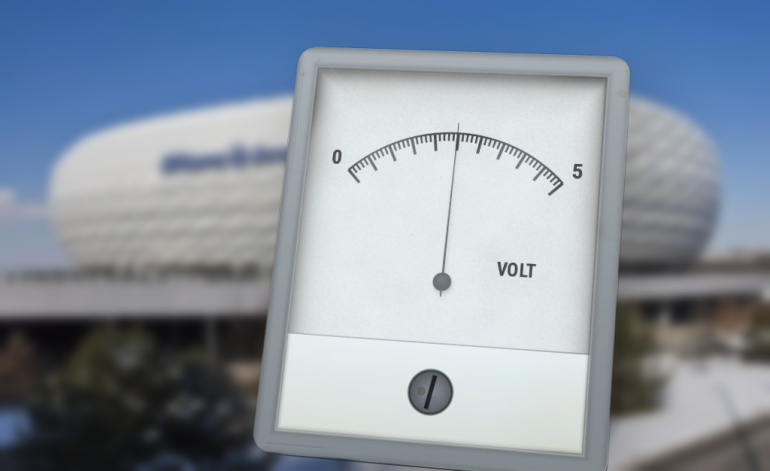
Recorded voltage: 2.5 V
